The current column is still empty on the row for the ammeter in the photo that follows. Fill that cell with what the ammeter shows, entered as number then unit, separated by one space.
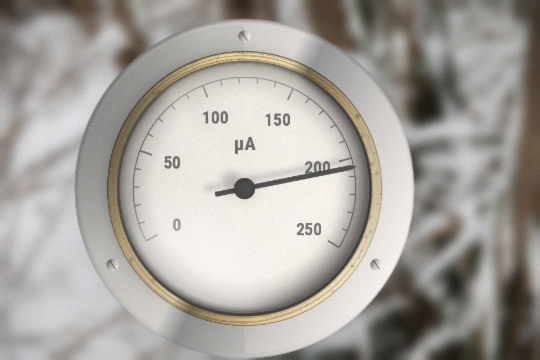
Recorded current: 205 µA
